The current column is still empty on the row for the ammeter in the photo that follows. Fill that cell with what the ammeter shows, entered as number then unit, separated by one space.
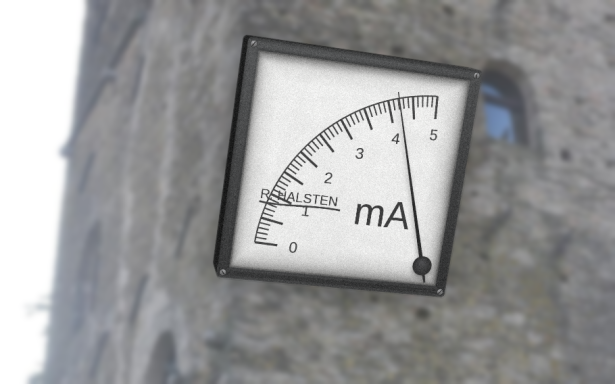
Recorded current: 4.2 mA
